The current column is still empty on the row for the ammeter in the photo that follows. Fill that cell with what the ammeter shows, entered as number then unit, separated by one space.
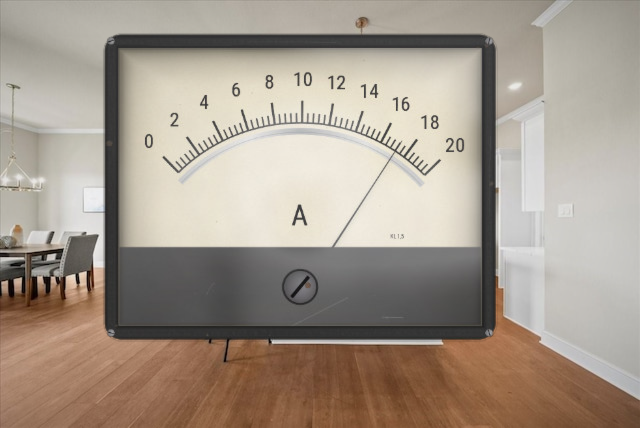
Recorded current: 17.2 A
